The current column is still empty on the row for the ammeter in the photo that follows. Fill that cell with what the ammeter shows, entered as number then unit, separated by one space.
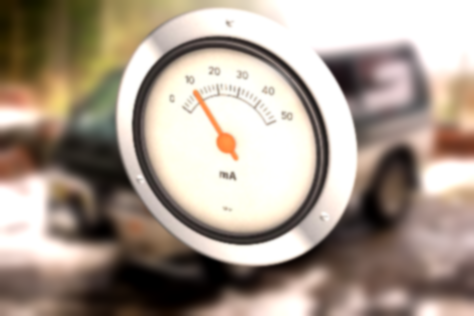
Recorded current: 10 mA
